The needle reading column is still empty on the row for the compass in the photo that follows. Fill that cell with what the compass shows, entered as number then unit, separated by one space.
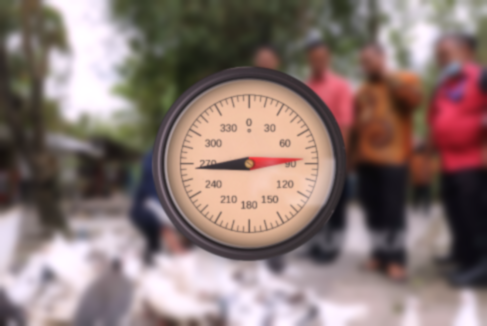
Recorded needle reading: 85 °
